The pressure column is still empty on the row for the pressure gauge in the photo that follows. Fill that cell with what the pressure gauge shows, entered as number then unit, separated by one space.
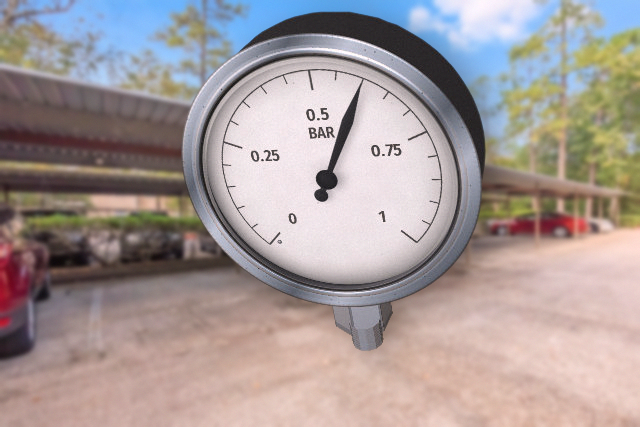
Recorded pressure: 0.6 bar
